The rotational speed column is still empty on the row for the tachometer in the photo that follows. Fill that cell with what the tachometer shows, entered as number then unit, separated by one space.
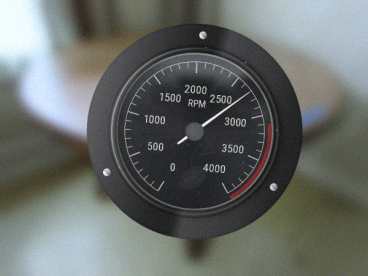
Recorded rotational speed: 2700 rpm
